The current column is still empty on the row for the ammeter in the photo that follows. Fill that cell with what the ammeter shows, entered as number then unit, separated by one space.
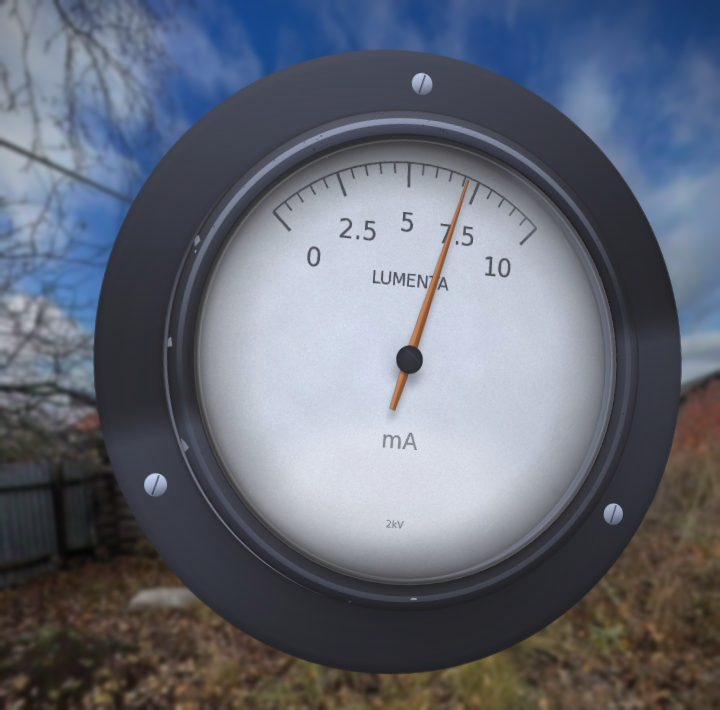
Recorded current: 7 mA
